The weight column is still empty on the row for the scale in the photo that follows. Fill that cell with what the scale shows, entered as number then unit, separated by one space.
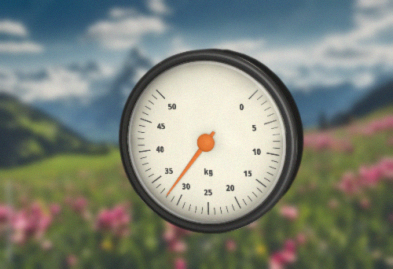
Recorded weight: 32 kg
